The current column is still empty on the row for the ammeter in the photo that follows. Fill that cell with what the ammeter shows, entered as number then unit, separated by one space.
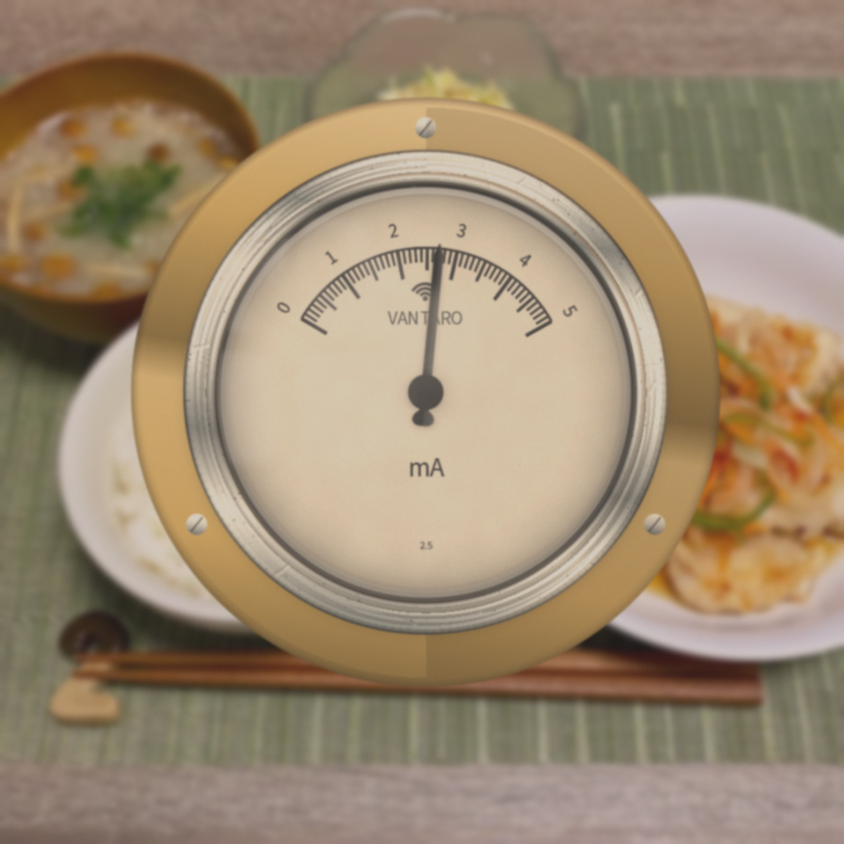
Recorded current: 2.7 mA
